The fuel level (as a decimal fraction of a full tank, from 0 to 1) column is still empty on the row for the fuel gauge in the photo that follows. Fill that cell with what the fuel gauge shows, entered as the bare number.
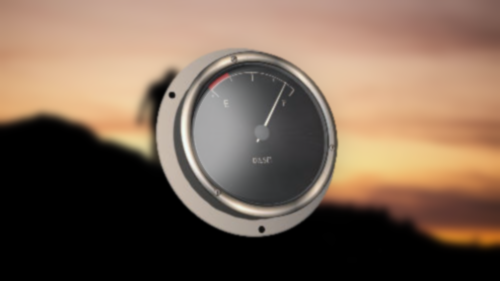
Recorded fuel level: 0.875
